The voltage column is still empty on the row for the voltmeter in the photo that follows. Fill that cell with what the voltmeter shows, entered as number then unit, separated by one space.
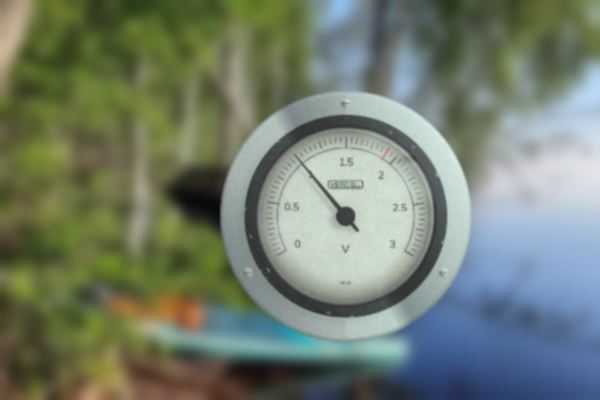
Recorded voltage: 1 V
